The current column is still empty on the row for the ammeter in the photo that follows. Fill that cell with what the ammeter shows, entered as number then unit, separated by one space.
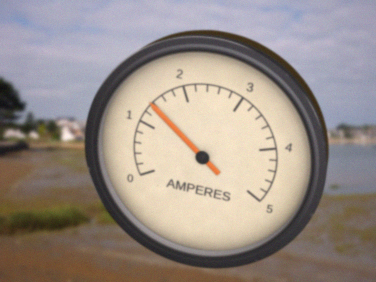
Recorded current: 1.4 A
